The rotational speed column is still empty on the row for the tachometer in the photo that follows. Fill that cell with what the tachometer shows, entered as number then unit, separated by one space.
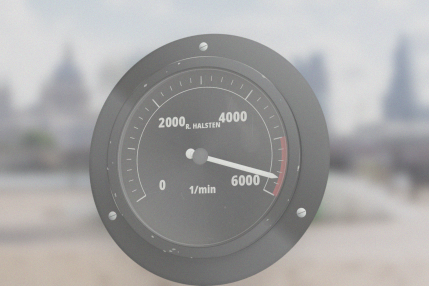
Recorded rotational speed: 5700 rpm
